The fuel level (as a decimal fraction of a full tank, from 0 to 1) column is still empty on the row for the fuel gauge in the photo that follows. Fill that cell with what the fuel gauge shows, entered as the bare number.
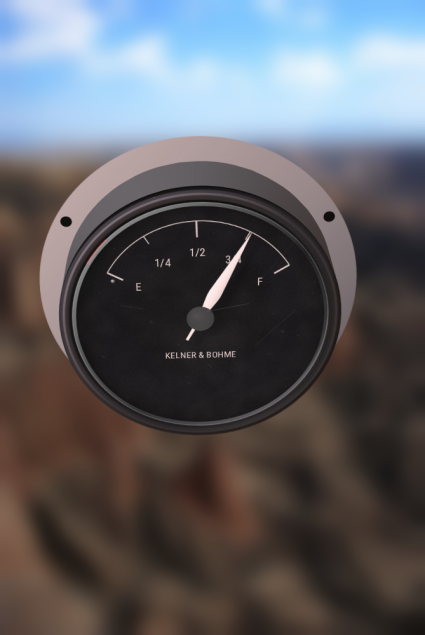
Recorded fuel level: 0.75
